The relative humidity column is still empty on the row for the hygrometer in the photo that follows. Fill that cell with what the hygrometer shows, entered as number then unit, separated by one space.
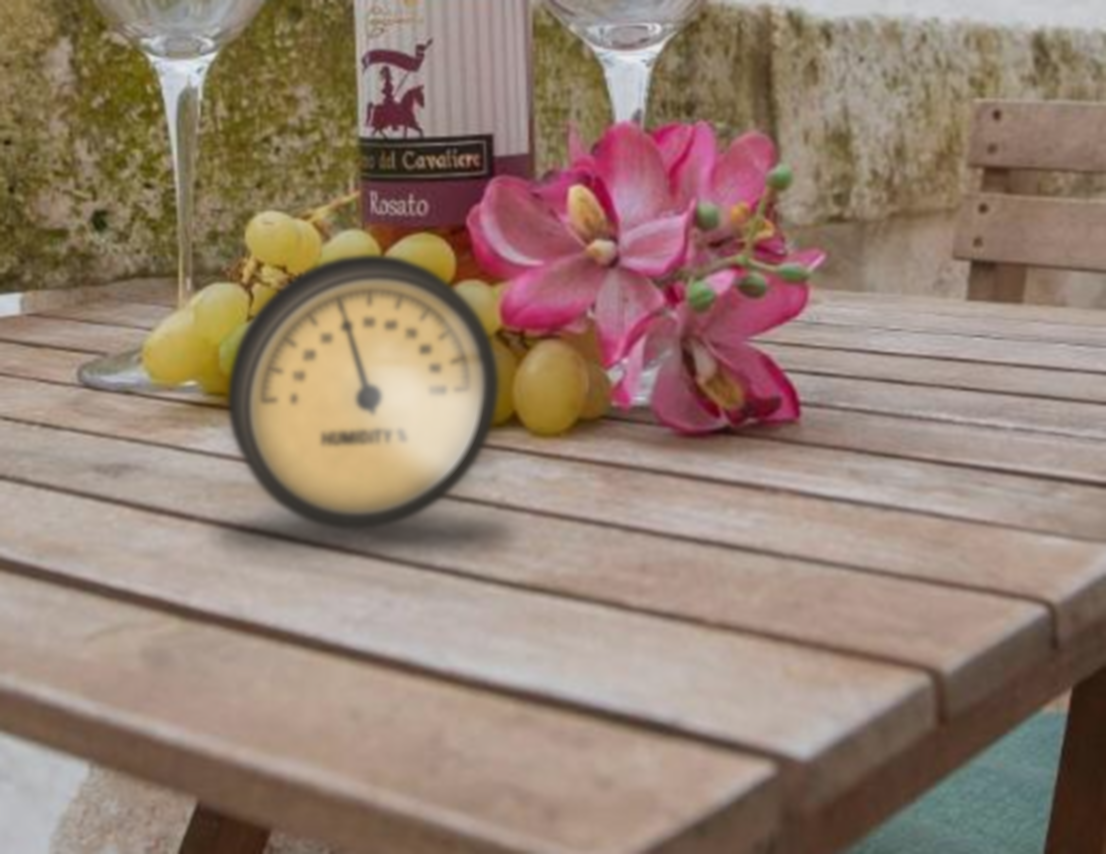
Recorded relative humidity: 40 %
